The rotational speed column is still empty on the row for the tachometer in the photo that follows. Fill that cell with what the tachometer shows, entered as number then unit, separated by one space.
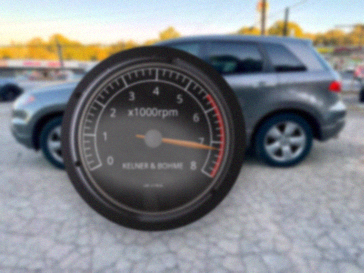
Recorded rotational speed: 7200 rpm
